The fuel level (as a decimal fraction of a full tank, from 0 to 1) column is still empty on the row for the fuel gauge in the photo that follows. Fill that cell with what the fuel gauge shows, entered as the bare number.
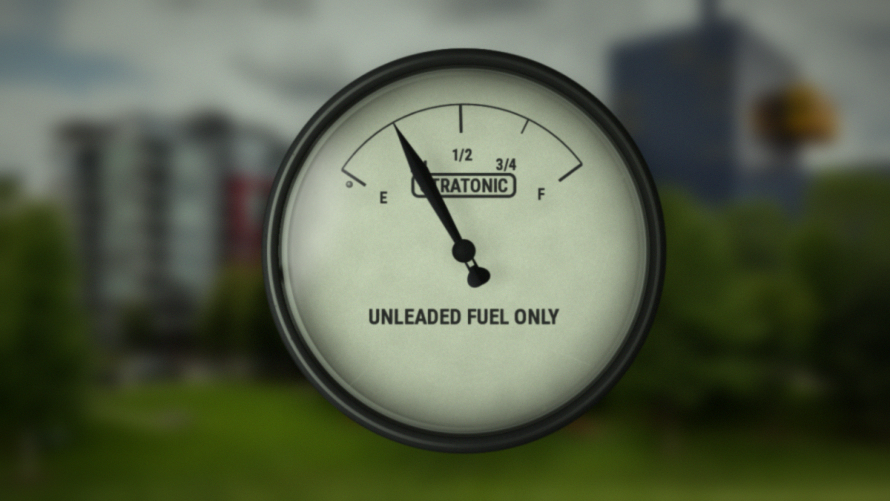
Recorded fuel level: 0.25
